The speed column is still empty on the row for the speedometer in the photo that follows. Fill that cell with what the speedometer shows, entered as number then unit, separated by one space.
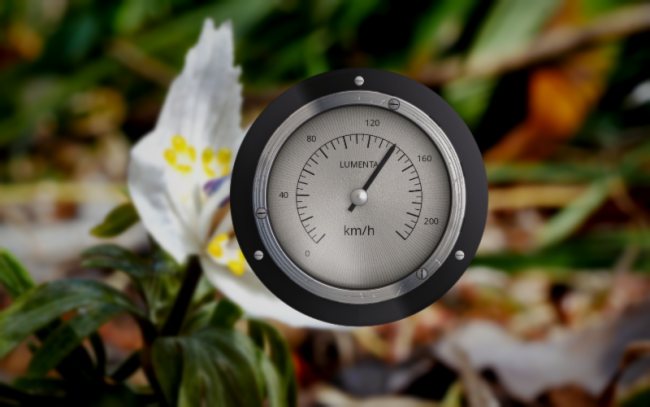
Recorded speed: 140 km/h
